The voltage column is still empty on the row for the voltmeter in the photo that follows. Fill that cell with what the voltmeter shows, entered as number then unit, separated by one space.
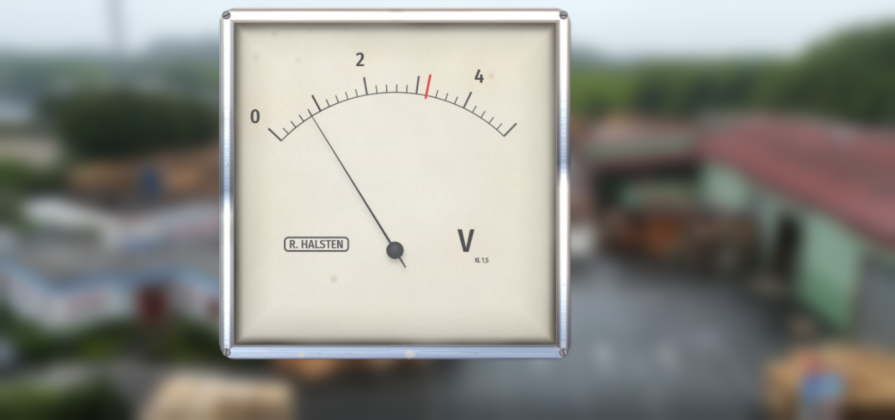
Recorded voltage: 0.8 V
